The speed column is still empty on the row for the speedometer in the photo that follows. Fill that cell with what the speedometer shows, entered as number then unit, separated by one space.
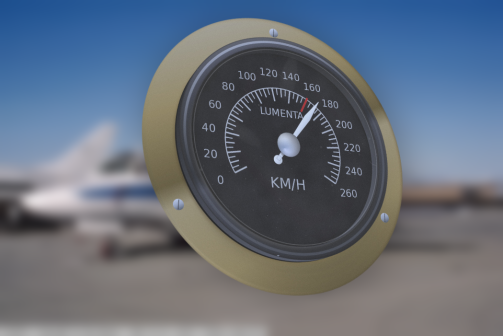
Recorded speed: 170 km/h
